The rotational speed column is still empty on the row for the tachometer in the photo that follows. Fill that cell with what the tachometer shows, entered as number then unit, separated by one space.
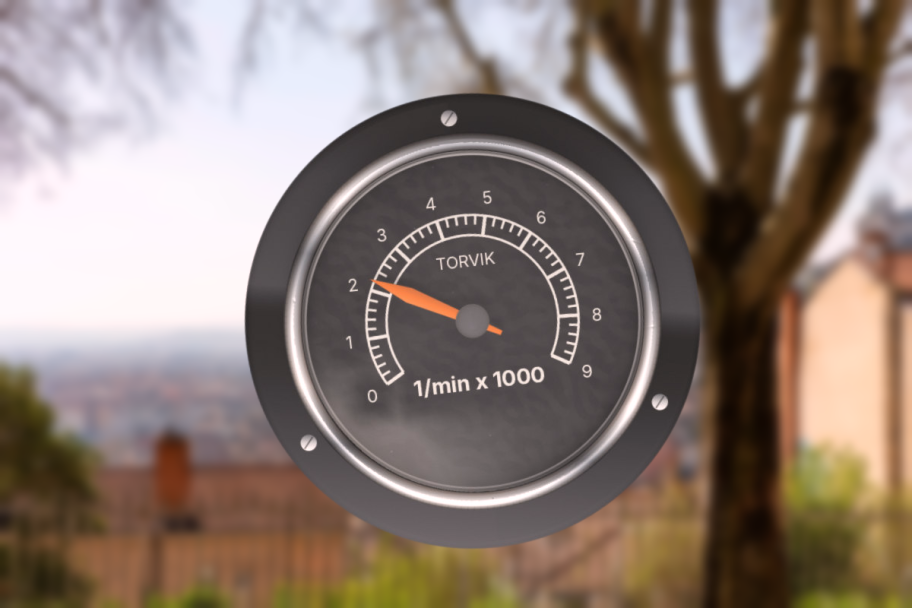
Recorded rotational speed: 2200 rpm
